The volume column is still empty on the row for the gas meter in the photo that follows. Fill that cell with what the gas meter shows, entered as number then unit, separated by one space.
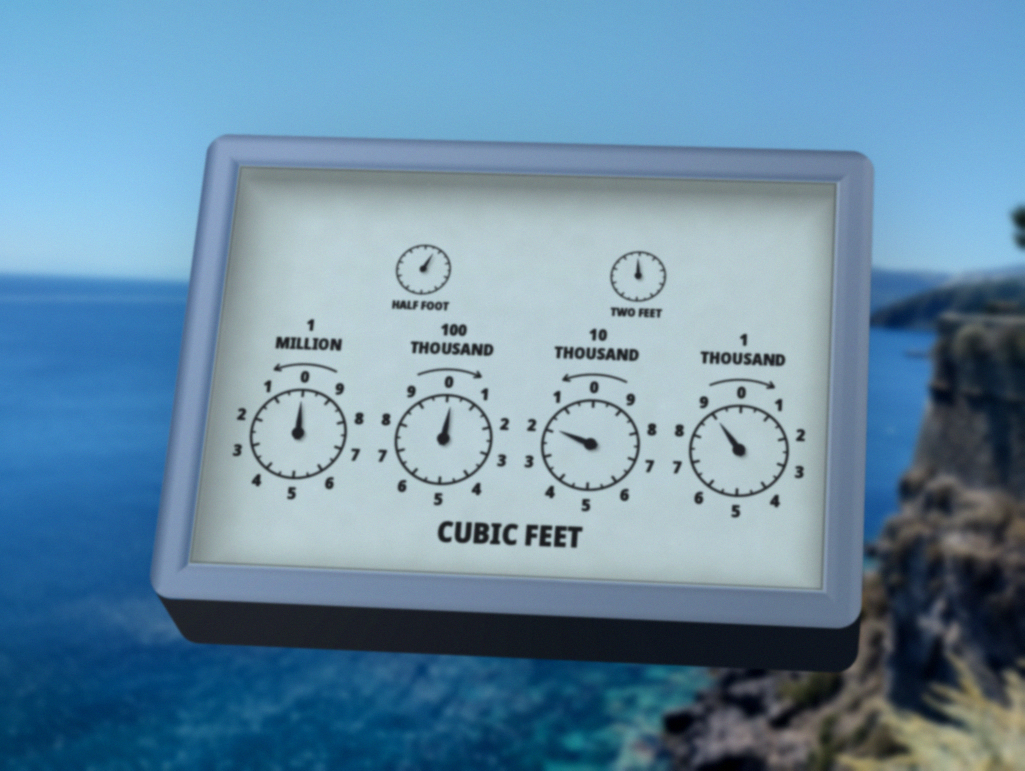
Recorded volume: 1900 ft³
